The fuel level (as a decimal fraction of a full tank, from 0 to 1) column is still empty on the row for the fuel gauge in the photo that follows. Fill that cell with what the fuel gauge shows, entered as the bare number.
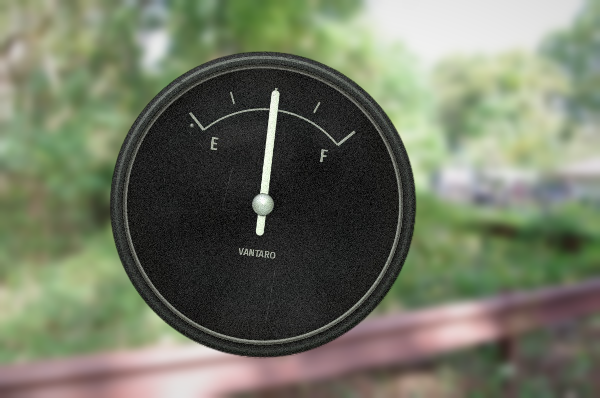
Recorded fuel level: 0.5
